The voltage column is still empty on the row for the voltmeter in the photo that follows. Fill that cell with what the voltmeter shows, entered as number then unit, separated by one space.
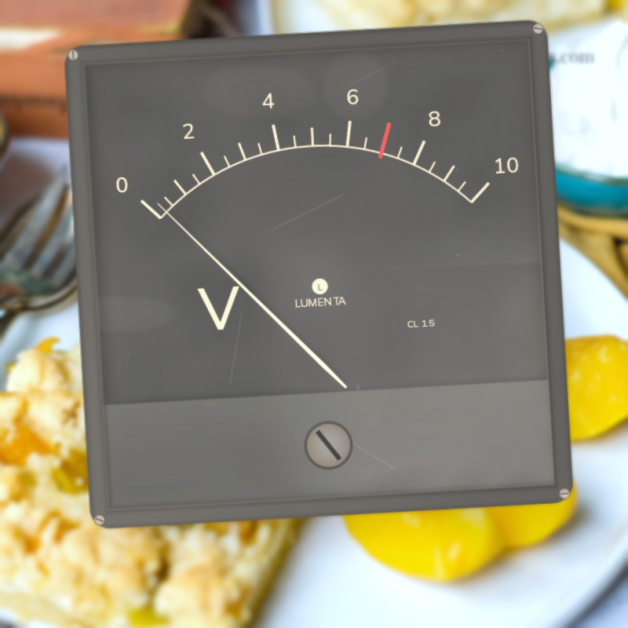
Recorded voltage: 0.25 V
